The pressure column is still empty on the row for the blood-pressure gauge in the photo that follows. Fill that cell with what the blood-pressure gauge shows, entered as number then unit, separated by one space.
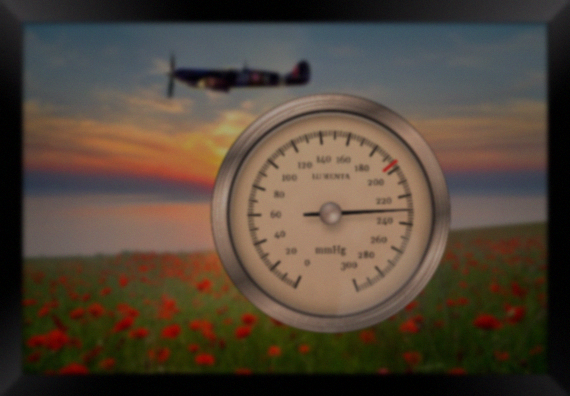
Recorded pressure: 230 mmHg
